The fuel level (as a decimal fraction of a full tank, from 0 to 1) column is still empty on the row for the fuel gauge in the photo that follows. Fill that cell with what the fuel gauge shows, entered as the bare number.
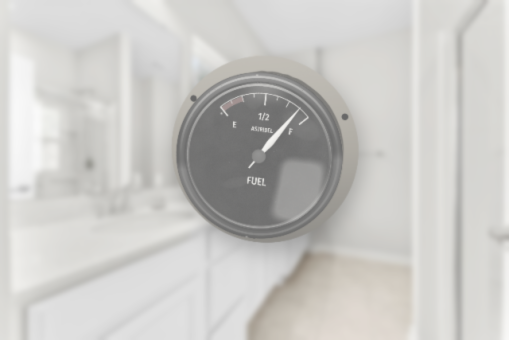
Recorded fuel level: 0.875
